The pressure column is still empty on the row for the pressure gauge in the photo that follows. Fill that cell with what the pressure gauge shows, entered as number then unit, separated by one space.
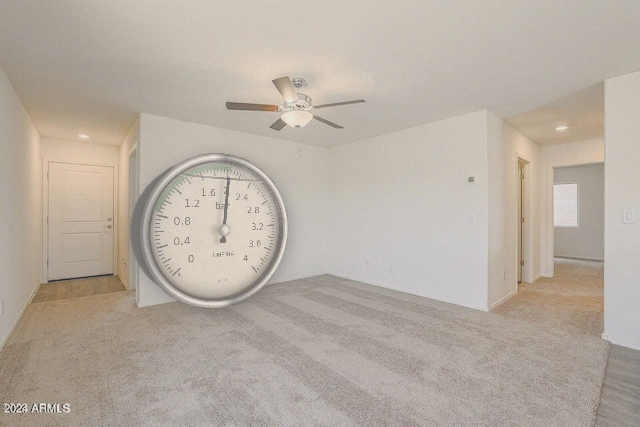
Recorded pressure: 2 bar
